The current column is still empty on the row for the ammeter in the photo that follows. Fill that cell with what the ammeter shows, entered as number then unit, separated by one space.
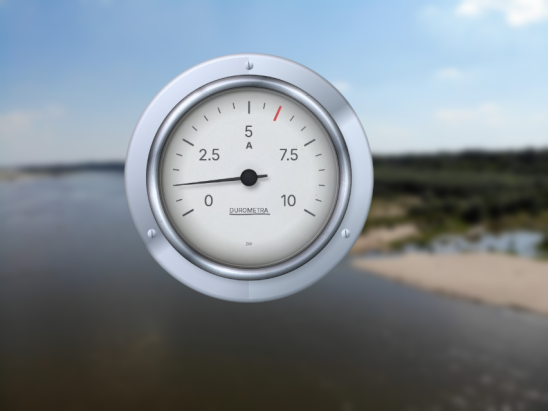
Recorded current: 1 A
